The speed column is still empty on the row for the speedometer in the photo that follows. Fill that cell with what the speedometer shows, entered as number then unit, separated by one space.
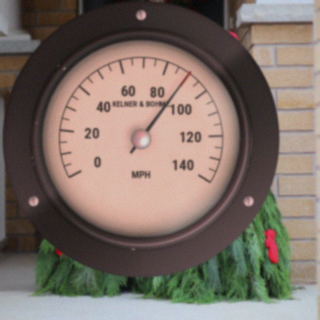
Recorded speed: 90 mph
